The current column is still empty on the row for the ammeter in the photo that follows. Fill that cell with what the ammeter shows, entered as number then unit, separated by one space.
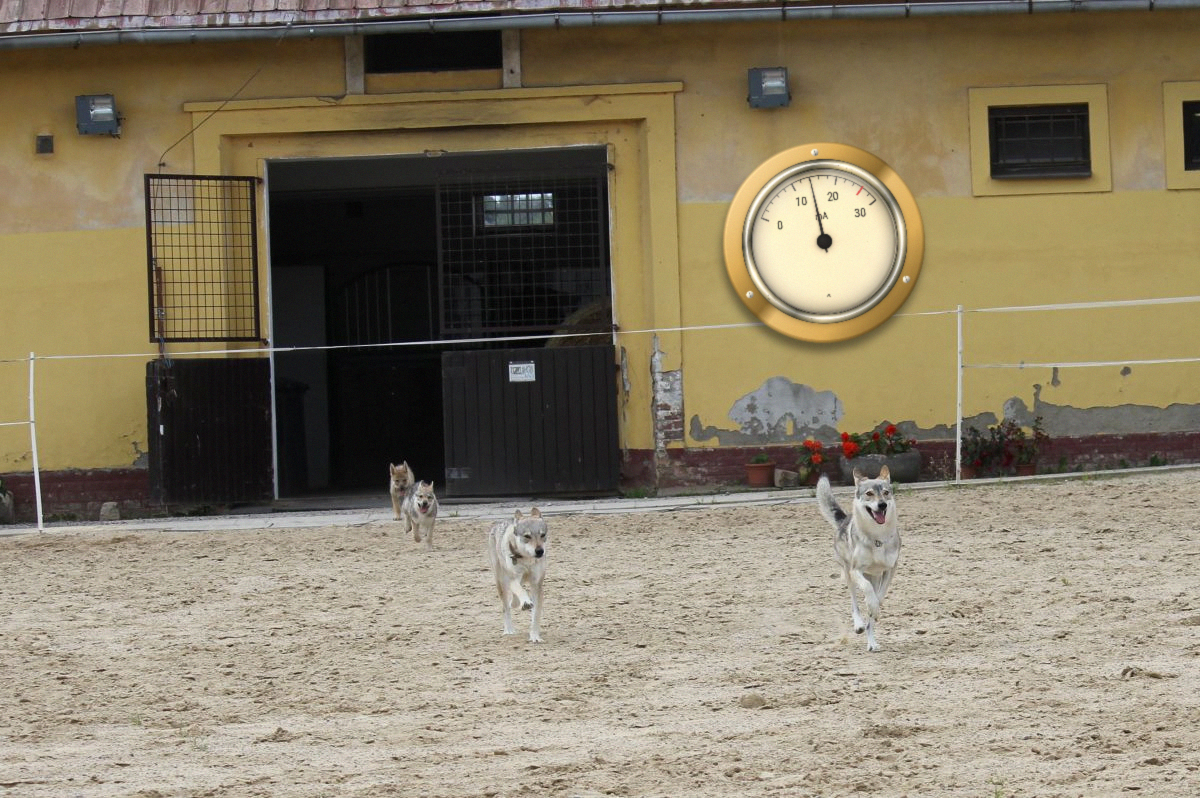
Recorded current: 14 mA
